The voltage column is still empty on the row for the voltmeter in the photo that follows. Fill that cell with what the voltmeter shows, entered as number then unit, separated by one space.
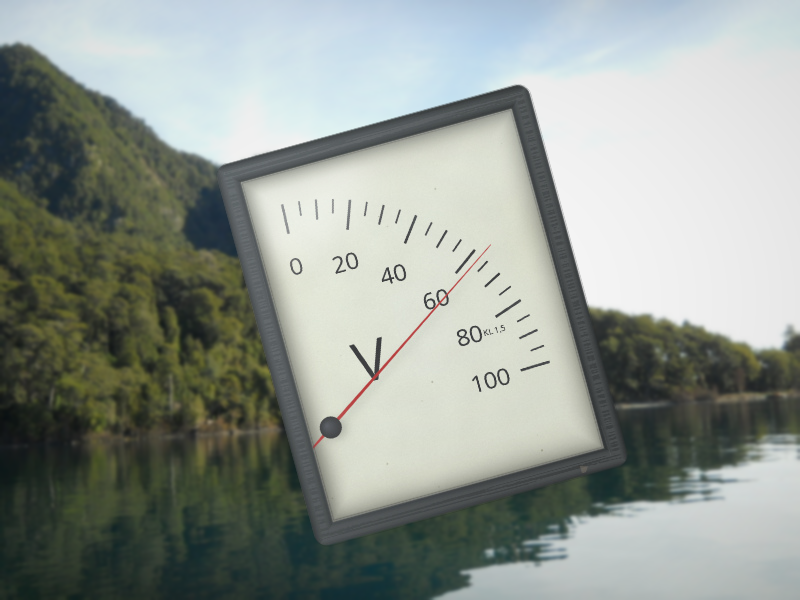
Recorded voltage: 62.5 V
